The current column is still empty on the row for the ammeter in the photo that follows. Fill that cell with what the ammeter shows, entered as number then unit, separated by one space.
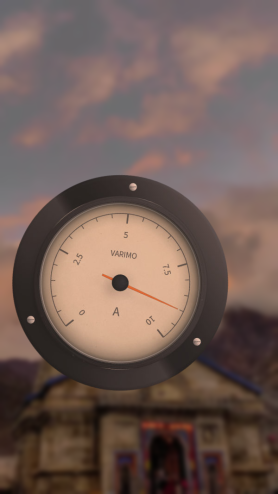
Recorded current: 9 A
